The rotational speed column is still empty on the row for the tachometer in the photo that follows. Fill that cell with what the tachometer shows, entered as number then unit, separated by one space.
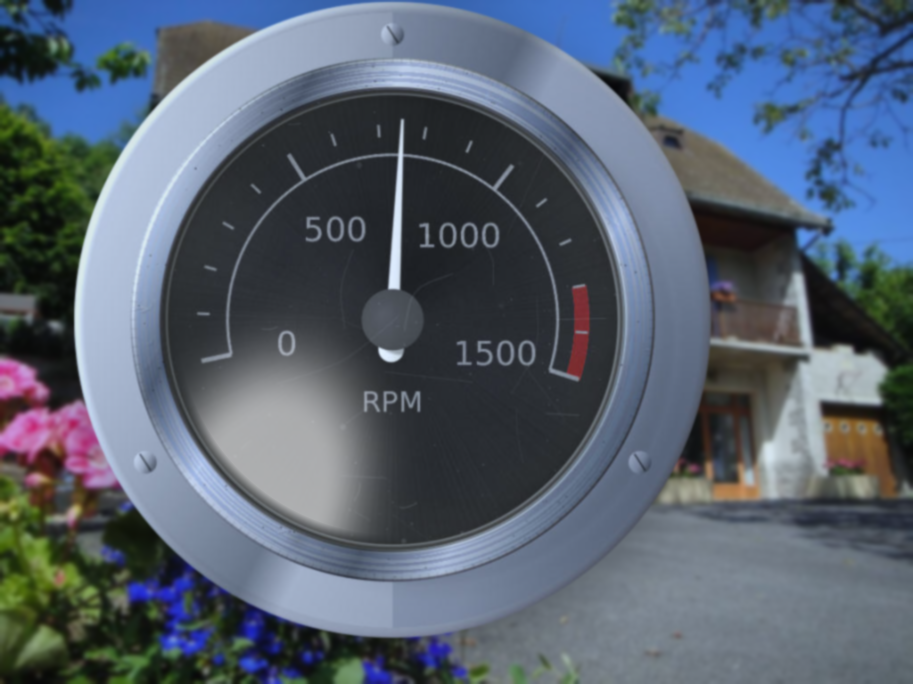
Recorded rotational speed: 750 rpm
